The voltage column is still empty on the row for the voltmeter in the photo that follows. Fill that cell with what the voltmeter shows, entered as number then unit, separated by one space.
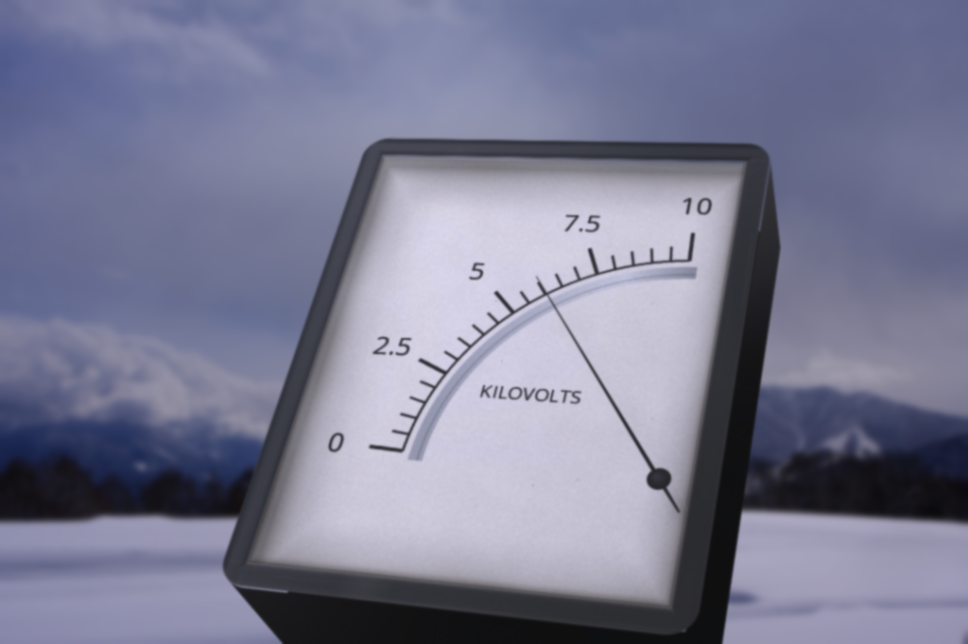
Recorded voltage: 6 kV
